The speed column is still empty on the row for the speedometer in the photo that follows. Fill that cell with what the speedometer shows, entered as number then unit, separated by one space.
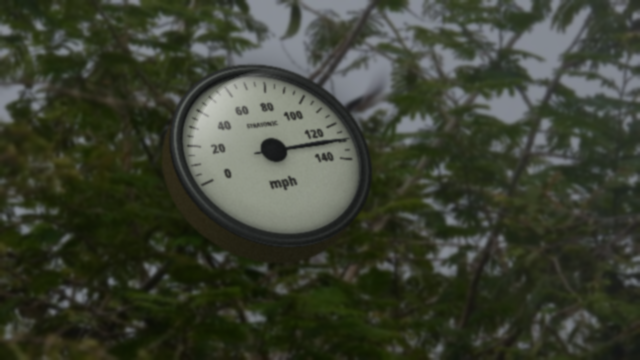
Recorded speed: 130 mph
